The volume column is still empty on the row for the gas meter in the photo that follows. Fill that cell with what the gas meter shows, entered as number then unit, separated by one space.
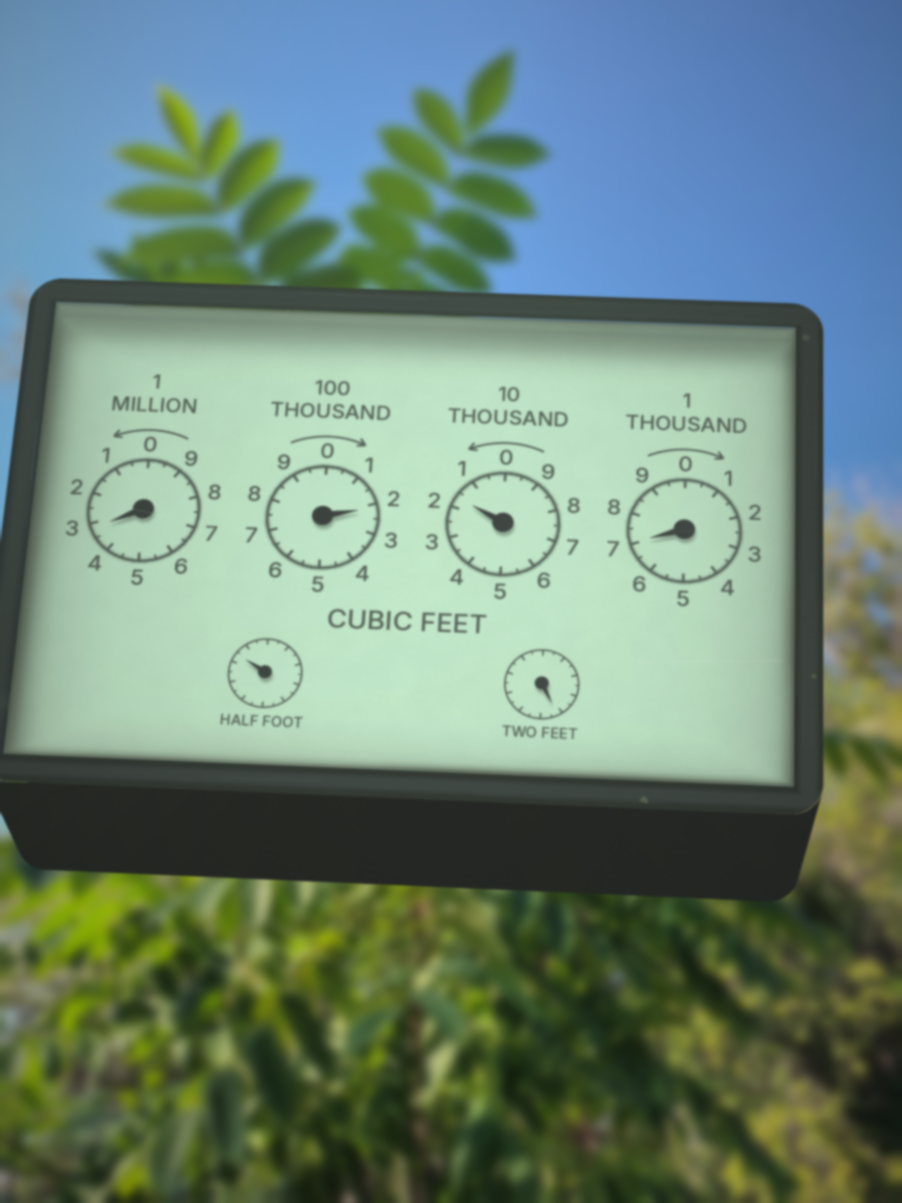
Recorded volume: 321700 ft³
